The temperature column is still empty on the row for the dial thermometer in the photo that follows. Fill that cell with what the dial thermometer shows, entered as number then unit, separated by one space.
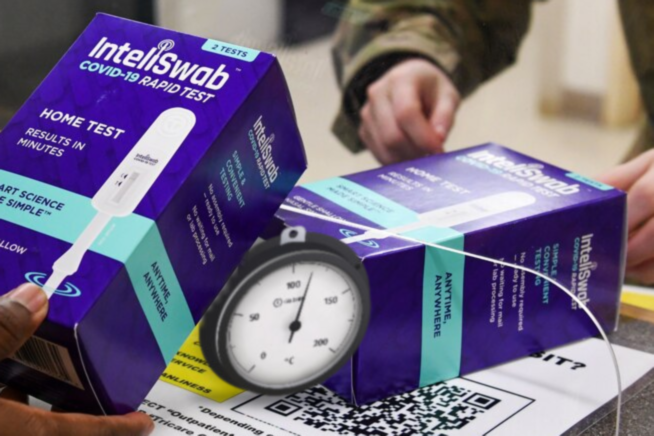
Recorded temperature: 112.5 °C
